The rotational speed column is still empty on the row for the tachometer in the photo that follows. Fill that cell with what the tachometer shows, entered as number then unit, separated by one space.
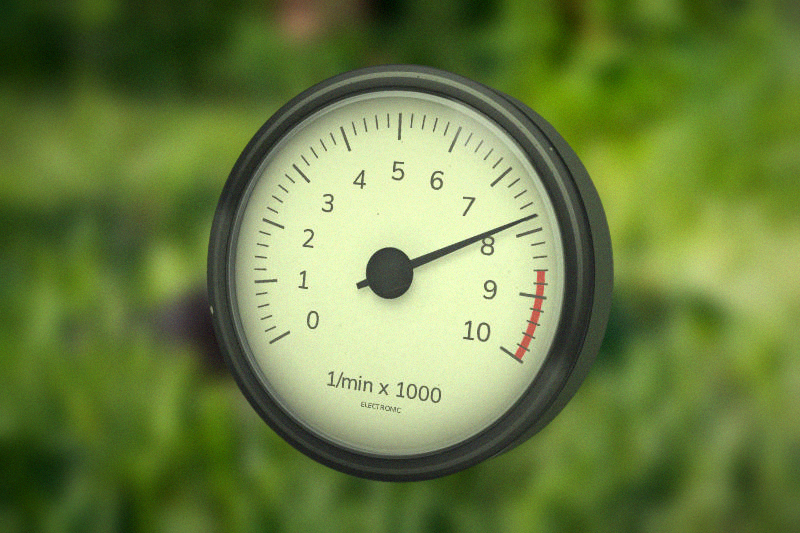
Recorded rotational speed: 7800 rpm
